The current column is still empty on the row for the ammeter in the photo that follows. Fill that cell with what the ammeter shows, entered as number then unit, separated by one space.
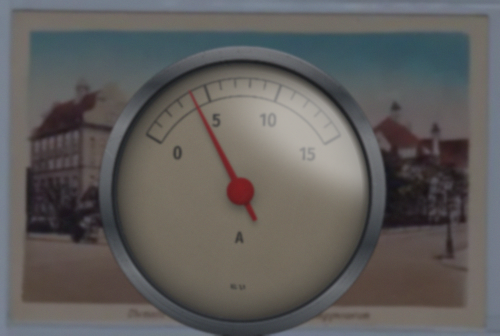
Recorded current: 4 A
